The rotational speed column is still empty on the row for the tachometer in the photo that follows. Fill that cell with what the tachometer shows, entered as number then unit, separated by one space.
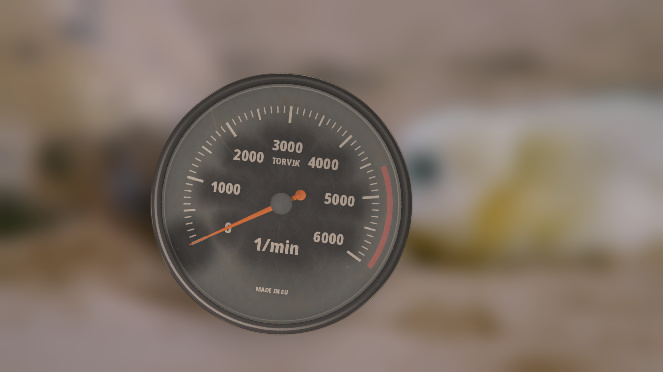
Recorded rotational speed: 0 rpm
